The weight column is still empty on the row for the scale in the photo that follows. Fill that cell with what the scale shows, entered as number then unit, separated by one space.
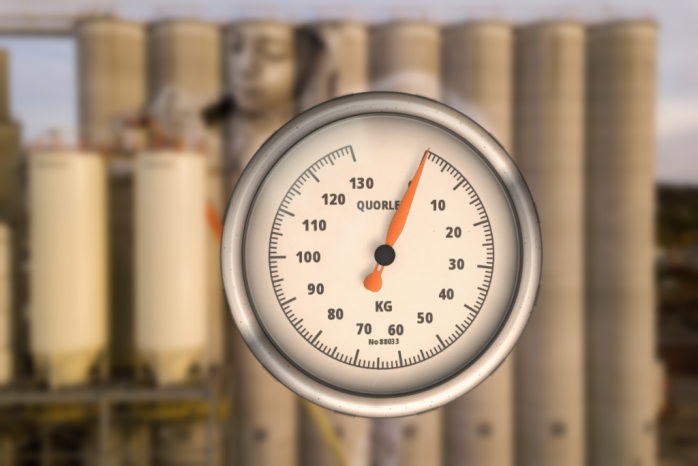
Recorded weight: 0 kg
